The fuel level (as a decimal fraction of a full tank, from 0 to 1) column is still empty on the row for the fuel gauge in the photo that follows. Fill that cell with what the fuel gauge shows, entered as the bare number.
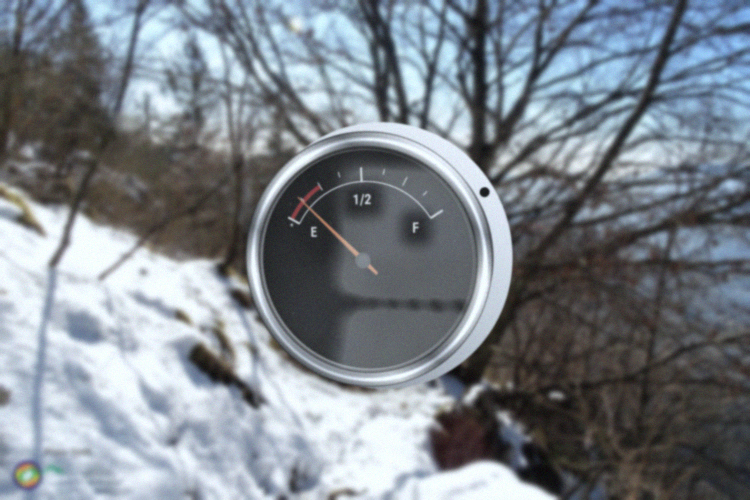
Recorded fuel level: 0.125
